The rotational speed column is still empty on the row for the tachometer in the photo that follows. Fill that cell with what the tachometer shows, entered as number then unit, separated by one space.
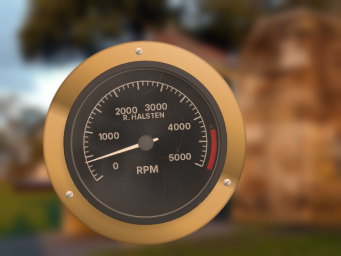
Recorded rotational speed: 400 rpm
